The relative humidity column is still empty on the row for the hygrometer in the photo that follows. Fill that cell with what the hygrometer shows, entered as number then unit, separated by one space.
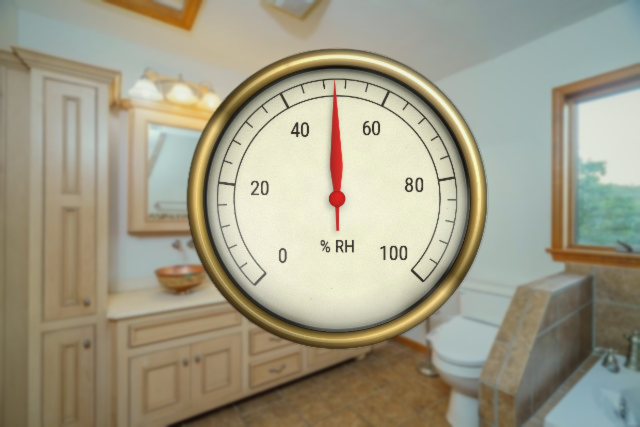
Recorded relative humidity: 50 %
